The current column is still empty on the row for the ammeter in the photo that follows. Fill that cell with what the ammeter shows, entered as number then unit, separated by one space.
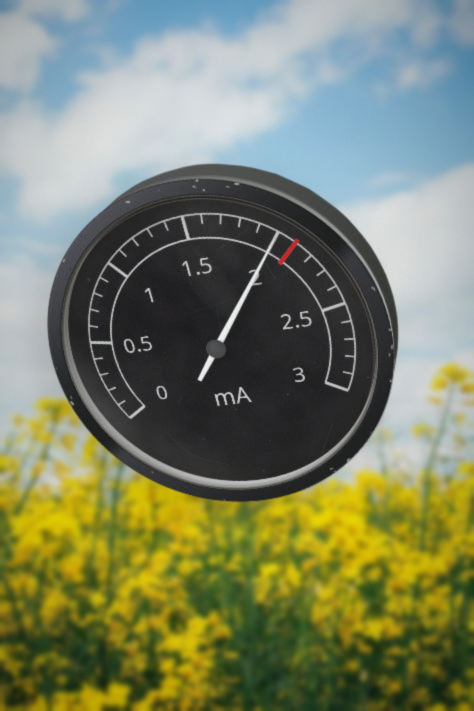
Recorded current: 2 mA
